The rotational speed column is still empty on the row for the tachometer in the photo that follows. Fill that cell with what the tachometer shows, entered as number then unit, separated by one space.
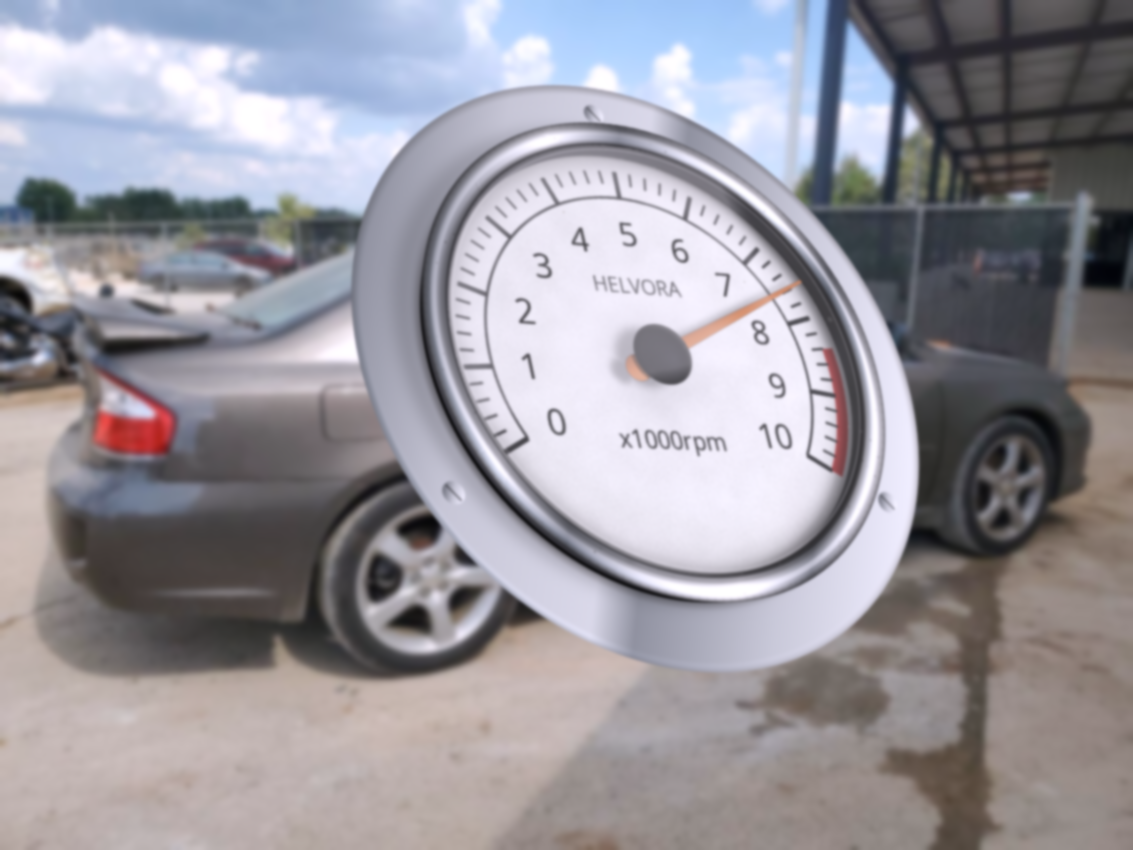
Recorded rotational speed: 7600 rpm
